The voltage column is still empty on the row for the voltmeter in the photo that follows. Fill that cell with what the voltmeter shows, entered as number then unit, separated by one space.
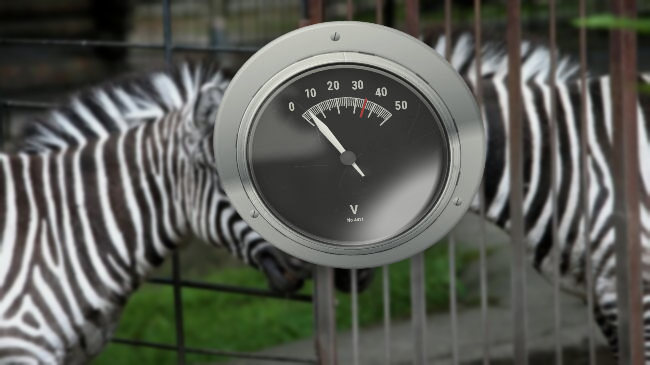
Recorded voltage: 5 V
